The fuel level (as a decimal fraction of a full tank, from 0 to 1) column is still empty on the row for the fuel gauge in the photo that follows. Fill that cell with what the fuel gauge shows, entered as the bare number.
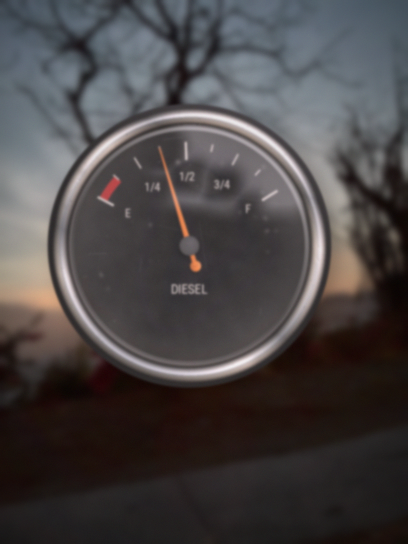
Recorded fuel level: 0.375
